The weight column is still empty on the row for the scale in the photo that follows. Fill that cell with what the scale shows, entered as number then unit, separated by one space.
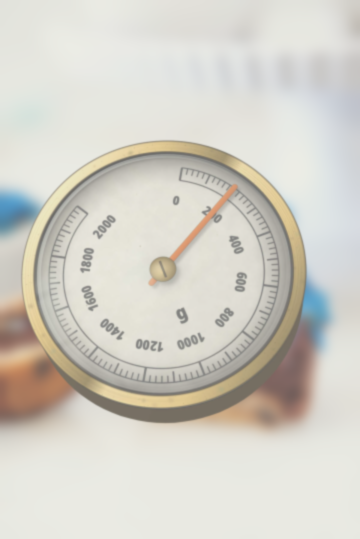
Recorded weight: 200 g
